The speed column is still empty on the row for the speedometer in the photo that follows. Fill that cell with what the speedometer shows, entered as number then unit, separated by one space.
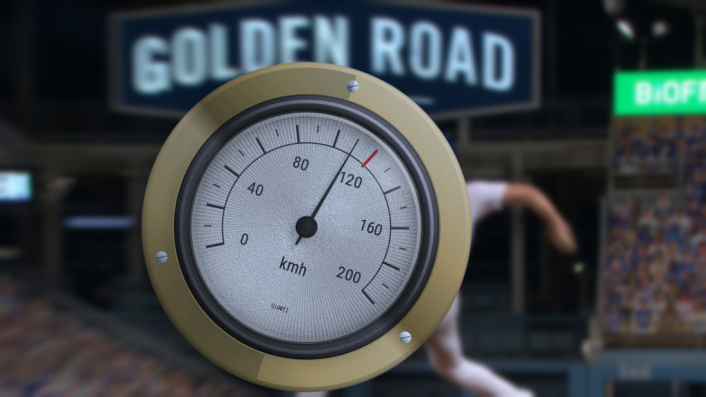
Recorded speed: 110 km/h
